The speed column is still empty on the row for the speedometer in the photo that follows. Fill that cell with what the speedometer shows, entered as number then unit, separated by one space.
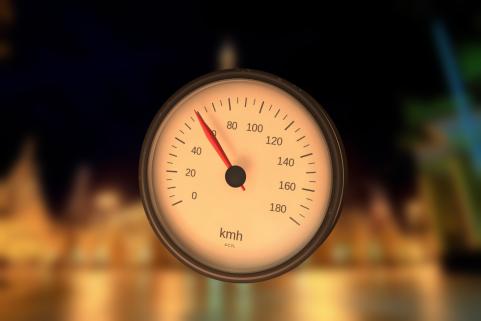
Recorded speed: 60 km/h
